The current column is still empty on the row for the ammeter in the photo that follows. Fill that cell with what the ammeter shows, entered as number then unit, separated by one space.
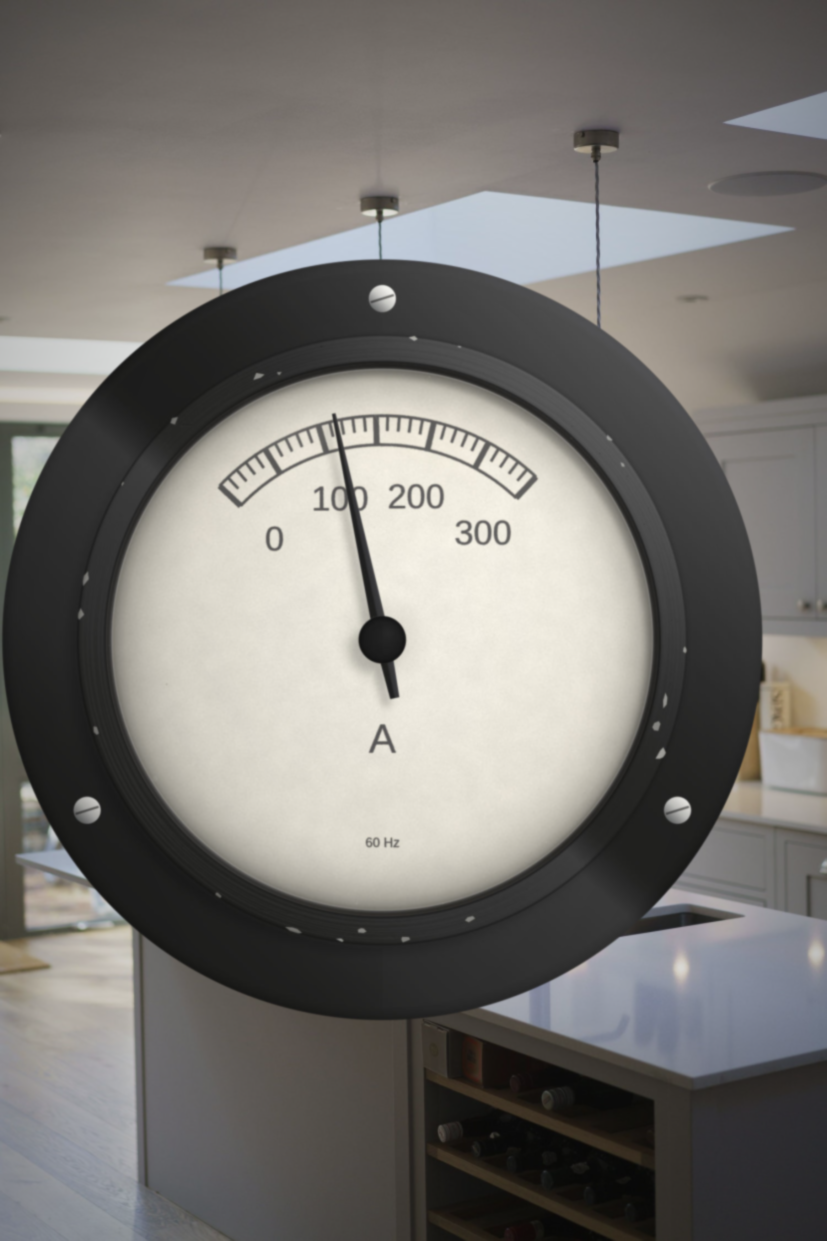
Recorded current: 115 A
